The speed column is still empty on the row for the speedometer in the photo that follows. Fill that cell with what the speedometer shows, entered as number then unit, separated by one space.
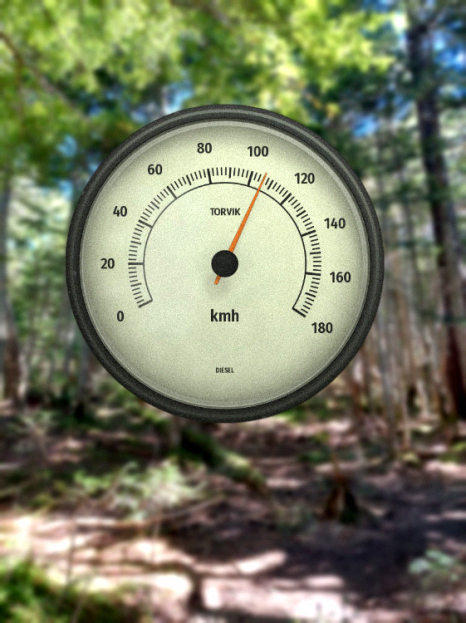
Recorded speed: 106 km/h
